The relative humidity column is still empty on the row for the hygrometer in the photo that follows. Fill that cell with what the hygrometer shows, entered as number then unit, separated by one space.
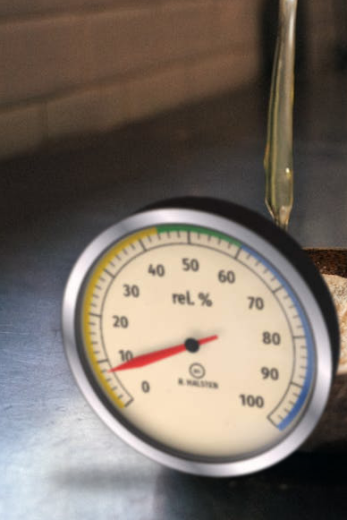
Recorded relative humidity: 8 %
